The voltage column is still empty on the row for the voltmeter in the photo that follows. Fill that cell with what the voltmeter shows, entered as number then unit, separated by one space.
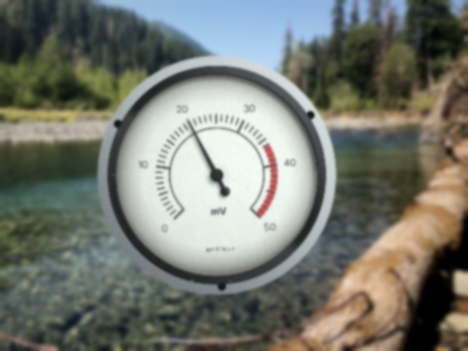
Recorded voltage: 20 mV
